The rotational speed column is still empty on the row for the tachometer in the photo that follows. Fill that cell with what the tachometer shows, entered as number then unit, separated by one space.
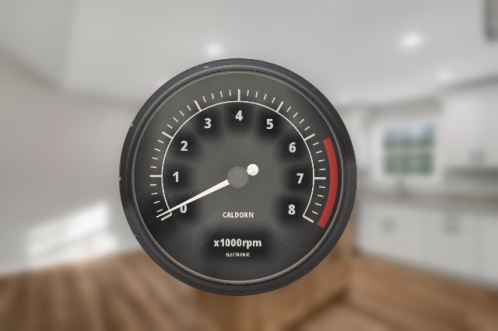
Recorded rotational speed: 100 rpm
